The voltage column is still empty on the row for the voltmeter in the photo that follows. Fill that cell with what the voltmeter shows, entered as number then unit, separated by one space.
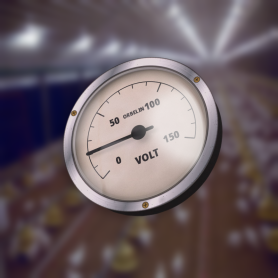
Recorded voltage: 20 V
